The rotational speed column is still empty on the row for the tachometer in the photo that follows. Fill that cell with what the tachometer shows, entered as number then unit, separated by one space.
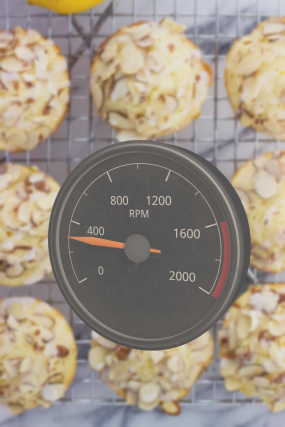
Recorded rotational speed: 300 rpm
